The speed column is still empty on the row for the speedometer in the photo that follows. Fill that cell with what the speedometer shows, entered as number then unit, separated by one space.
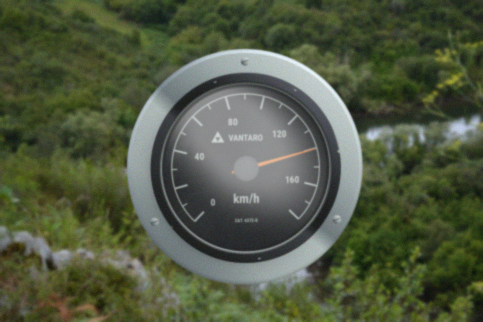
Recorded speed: 140 km/h
